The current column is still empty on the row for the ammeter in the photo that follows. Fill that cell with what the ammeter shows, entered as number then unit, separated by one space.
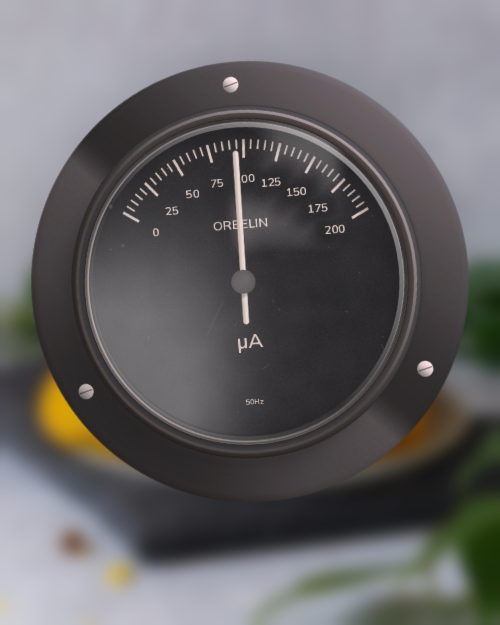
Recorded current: 95 µA
